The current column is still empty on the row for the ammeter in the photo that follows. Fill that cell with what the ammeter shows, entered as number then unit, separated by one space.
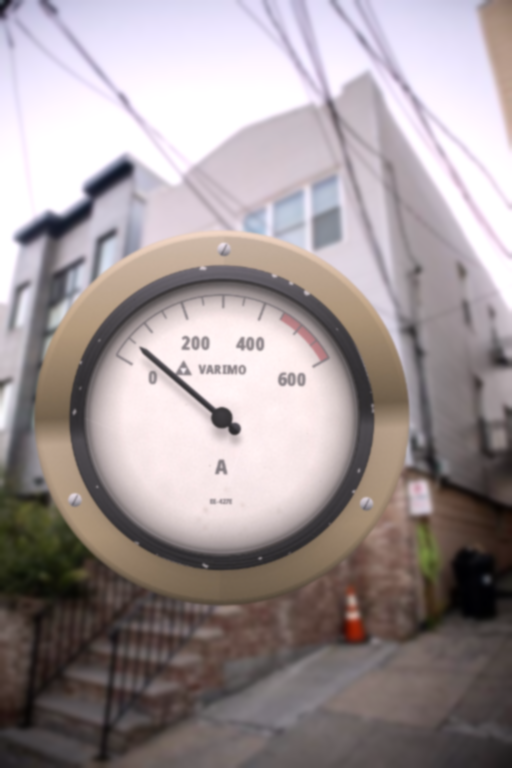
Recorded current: 50 A
